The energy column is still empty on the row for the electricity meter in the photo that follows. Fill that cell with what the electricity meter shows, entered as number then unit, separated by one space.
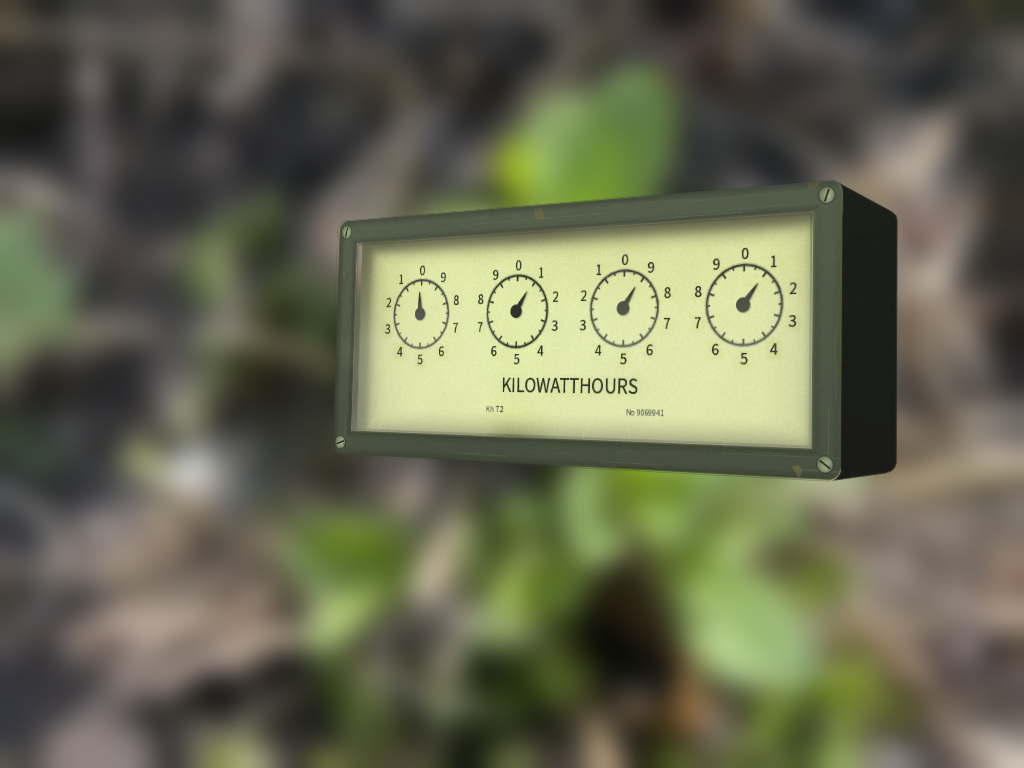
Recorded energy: 91 kWh
